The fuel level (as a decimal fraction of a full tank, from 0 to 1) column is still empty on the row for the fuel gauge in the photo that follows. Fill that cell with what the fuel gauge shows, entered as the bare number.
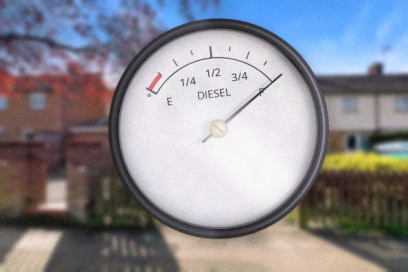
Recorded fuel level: 1
